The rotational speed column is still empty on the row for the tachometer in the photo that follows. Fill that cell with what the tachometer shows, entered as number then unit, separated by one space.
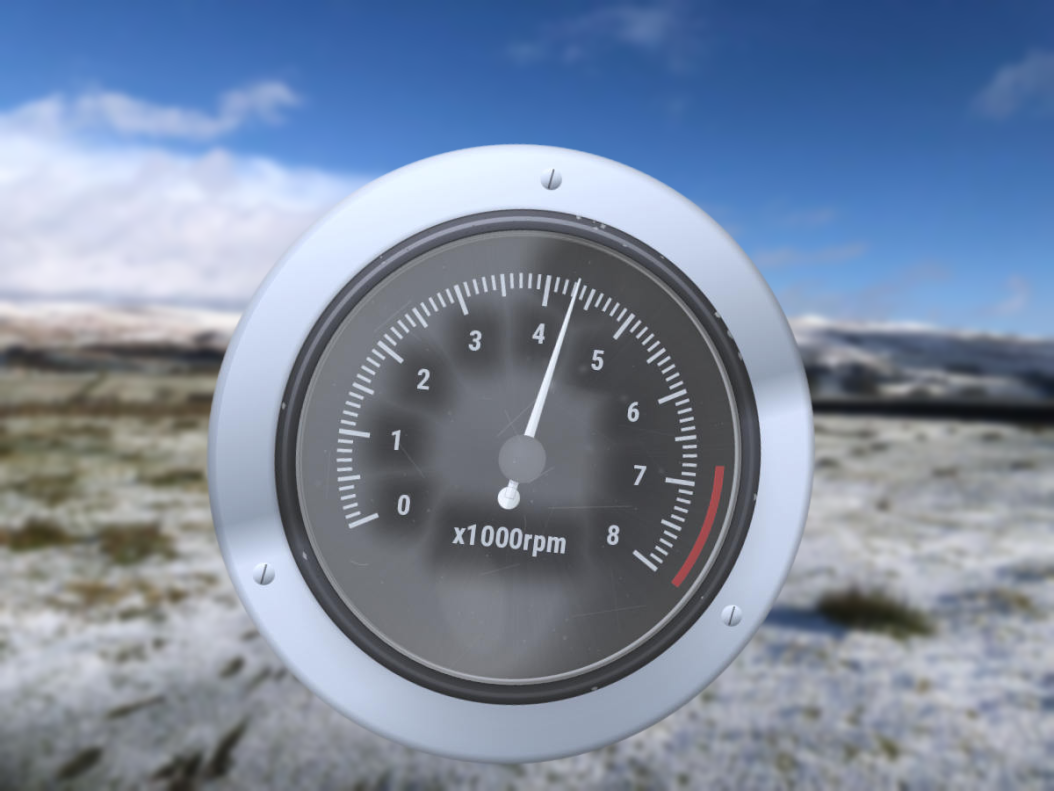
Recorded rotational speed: 4300 rpm
